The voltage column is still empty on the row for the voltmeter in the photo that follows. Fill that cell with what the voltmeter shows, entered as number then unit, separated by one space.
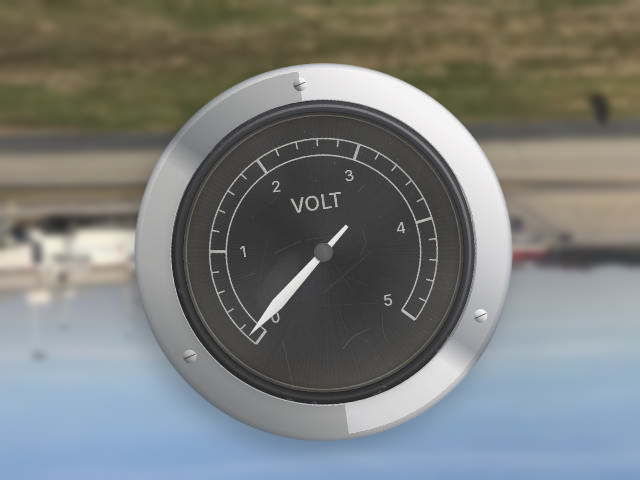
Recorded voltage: 0.1 V
